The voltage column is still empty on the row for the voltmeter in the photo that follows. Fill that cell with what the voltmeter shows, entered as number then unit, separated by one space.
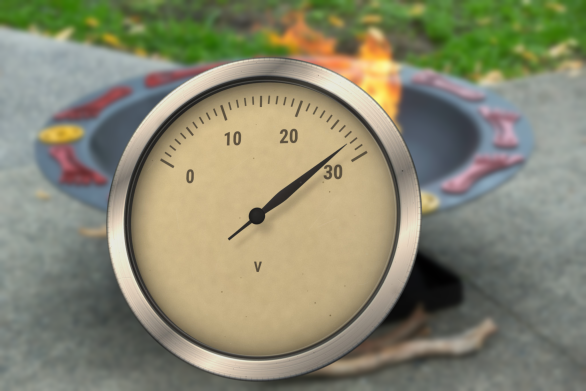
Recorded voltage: 28 V
